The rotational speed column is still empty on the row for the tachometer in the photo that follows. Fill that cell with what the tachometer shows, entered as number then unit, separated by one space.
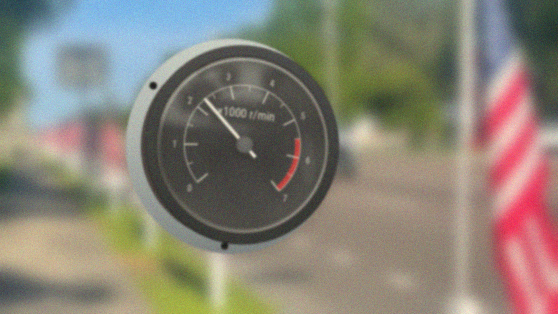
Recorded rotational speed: 2250 rpm
